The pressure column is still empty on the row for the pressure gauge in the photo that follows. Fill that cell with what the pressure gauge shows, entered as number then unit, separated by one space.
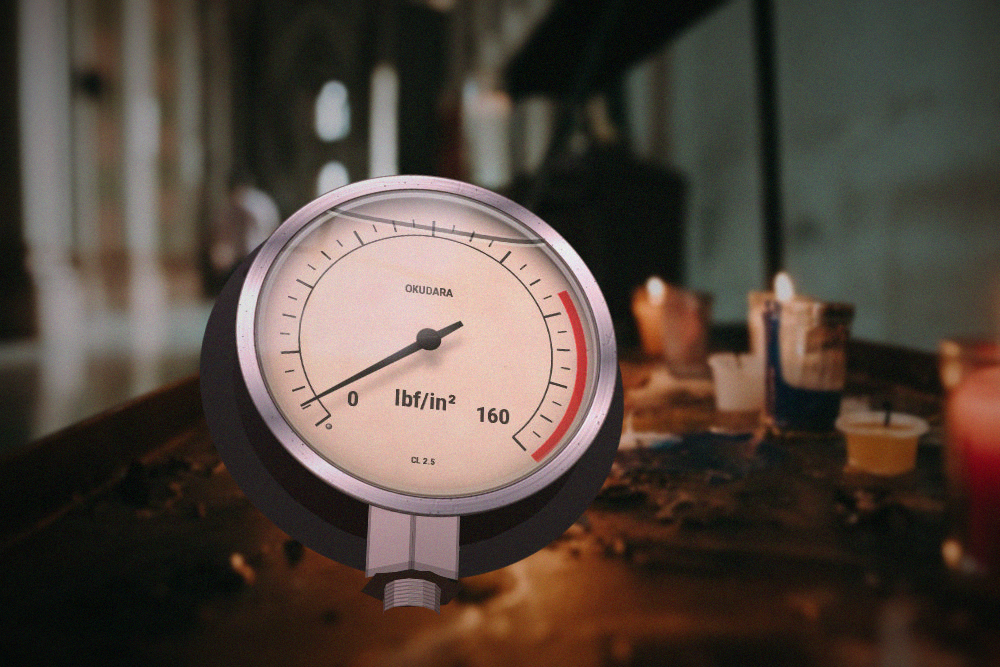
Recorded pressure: 5 psi
